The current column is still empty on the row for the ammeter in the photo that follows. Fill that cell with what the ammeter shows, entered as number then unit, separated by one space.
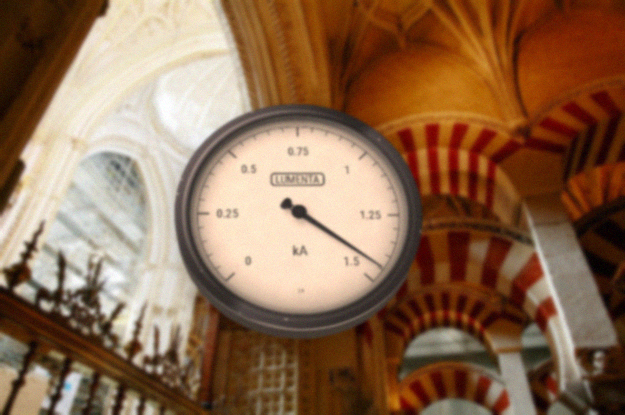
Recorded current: 1.45 kA
